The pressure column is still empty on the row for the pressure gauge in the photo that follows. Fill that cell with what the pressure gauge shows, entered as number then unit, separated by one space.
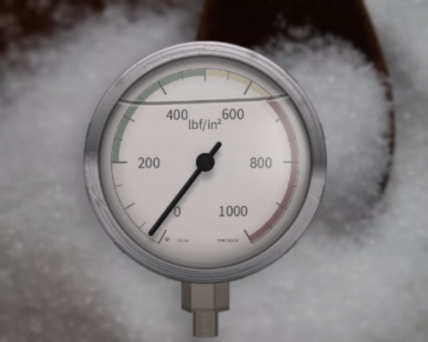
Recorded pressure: 25 psi
